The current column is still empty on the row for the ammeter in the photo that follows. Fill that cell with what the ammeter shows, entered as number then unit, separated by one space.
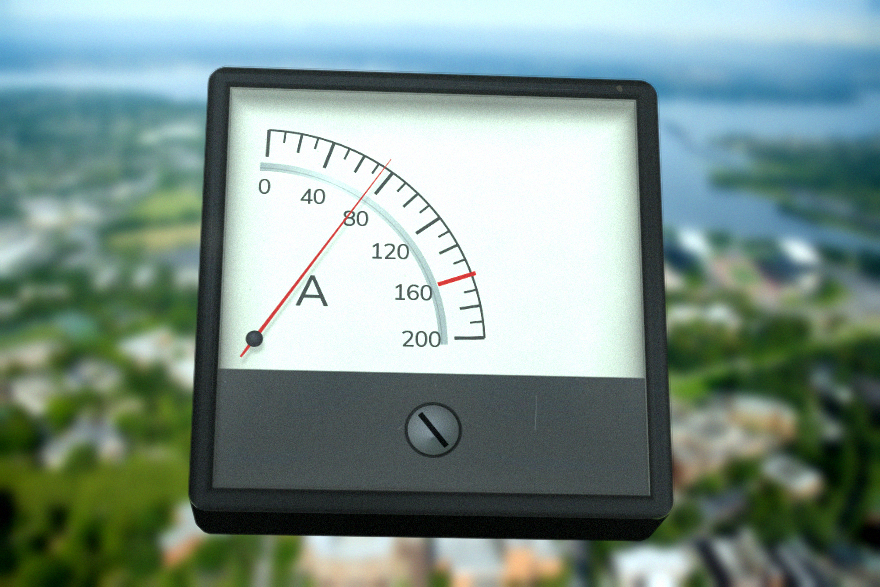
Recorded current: 75 A
